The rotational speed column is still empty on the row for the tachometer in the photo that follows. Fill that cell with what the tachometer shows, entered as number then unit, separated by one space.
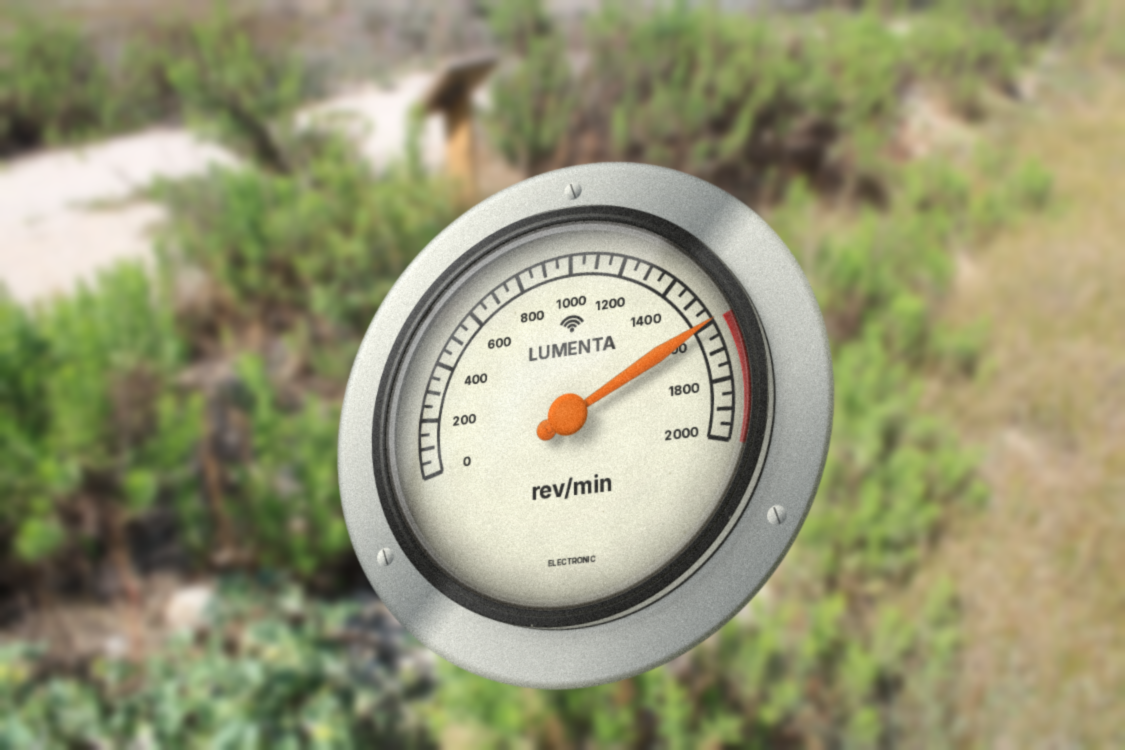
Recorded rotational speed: 1600 rpm
